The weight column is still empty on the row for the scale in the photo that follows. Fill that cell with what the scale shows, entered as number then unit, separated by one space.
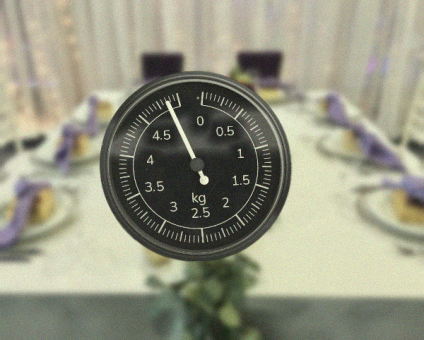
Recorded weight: 4.85 kg
